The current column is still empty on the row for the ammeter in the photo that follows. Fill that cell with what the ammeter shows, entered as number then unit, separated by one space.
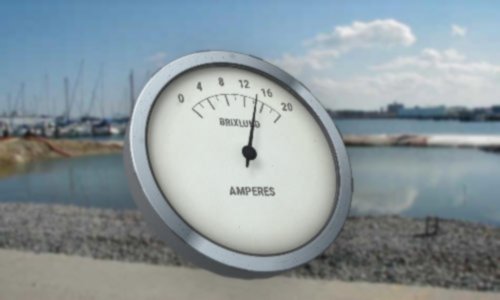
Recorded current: 14 A
